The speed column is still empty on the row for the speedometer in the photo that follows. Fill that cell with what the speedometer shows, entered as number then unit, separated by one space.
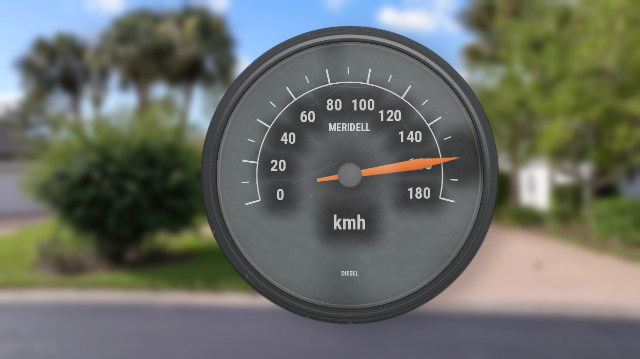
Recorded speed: 160 km/h
